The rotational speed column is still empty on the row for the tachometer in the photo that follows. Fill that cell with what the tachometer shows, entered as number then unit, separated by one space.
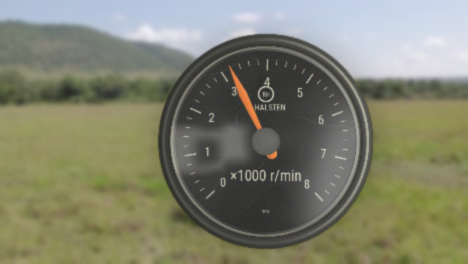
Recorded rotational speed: 3200 rpm
